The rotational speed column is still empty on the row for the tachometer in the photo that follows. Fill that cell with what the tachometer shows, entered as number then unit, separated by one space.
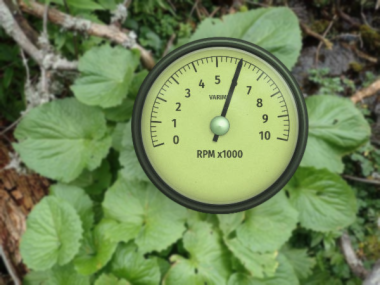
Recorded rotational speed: 6000 rpm
